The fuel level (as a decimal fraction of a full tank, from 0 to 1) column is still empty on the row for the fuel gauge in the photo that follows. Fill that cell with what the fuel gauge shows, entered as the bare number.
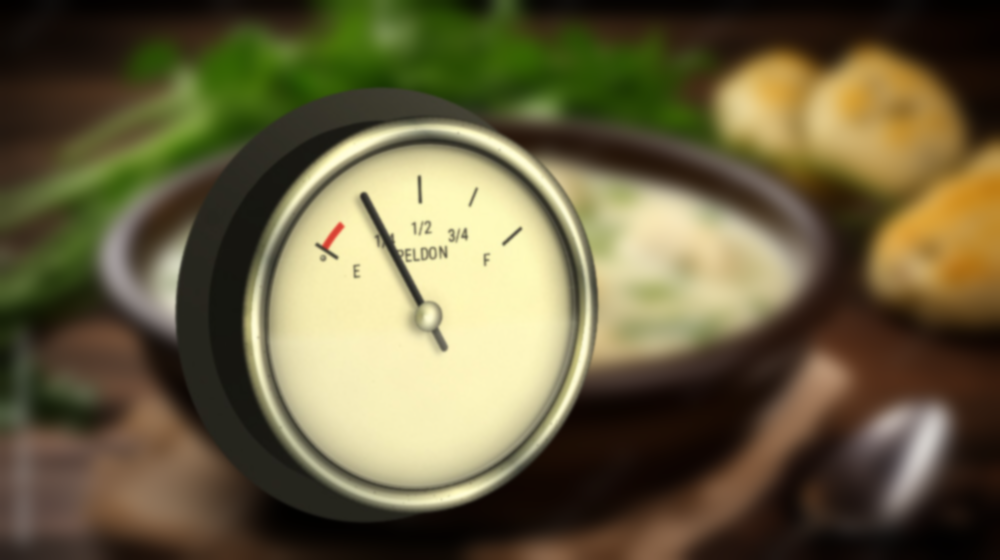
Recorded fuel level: 0.25
